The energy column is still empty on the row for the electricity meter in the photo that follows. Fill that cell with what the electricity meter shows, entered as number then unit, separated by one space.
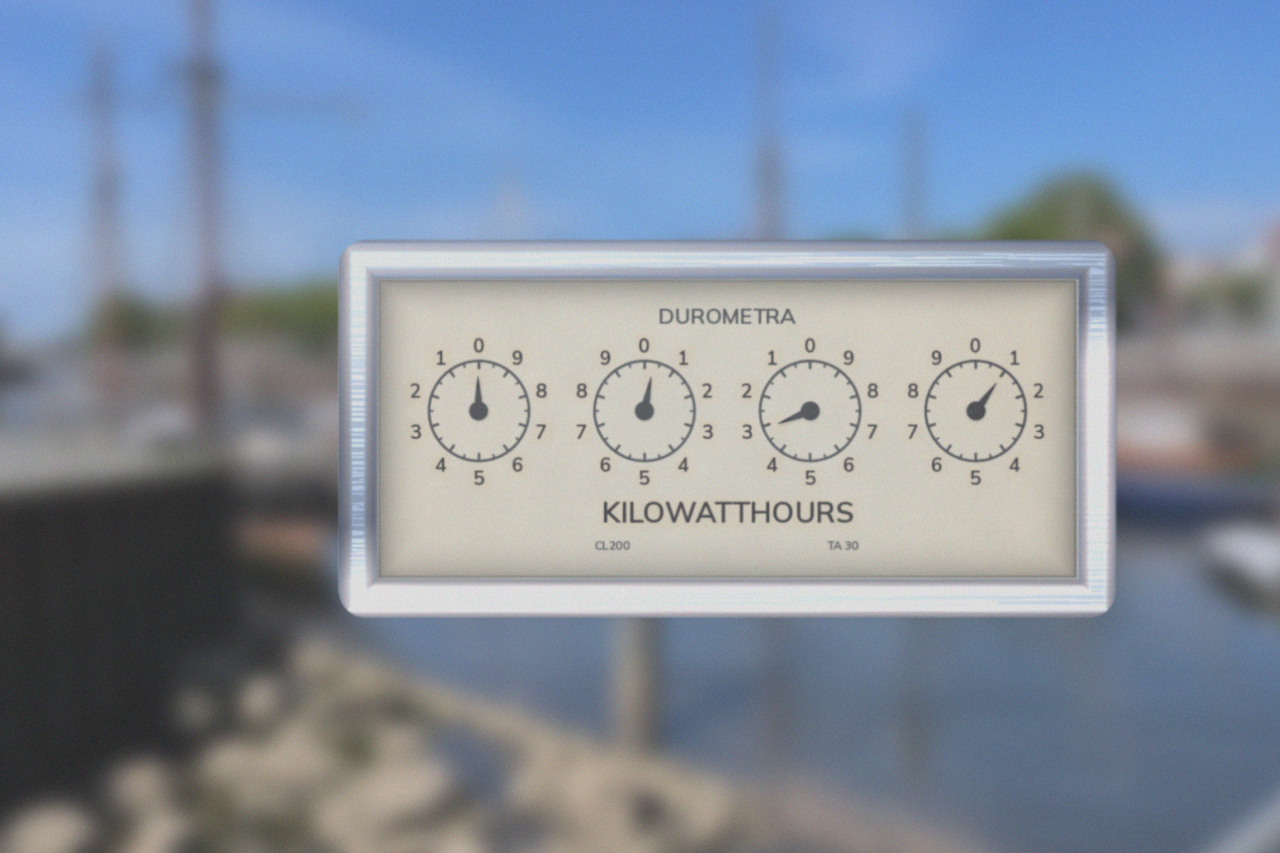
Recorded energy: 31 kWh
